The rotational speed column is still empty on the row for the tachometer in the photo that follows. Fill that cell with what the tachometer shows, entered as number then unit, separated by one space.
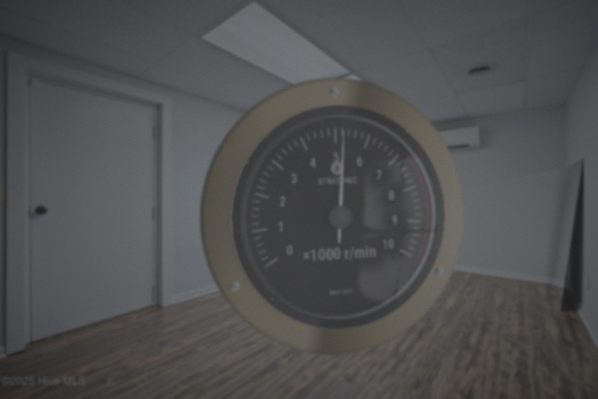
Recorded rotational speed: 5200 rpm
